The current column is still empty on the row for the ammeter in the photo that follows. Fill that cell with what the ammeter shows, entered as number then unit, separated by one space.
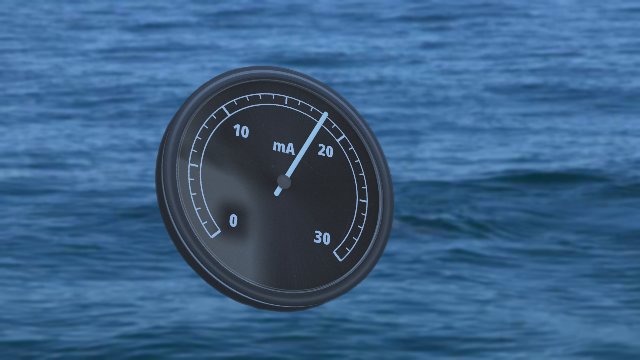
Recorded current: 18 mA
